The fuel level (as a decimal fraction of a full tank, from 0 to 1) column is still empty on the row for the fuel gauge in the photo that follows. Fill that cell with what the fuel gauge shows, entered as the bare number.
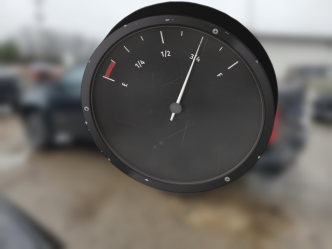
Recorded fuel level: 0.75
